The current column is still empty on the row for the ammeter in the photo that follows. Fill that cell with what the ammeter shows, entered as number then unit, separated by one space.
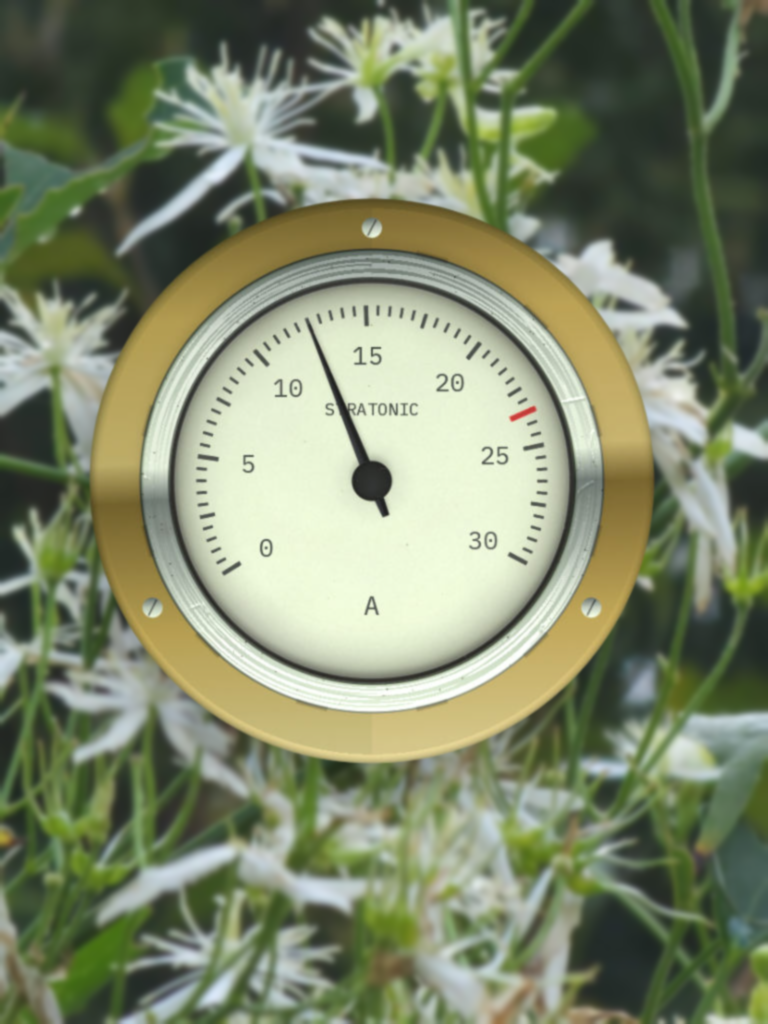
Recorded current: 12.5 A
